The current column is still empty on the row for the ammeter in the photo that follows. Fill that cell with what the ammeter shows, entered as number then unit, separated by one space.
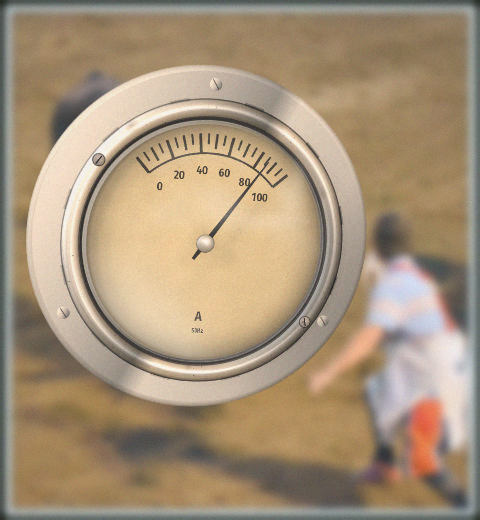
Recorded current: 85 A
